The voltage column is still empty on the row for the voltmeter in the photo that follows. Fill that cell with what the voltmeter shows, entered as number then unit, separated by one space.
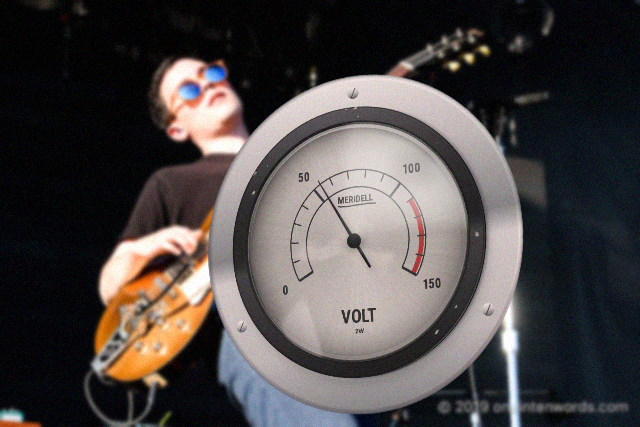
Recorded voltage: 55 V
